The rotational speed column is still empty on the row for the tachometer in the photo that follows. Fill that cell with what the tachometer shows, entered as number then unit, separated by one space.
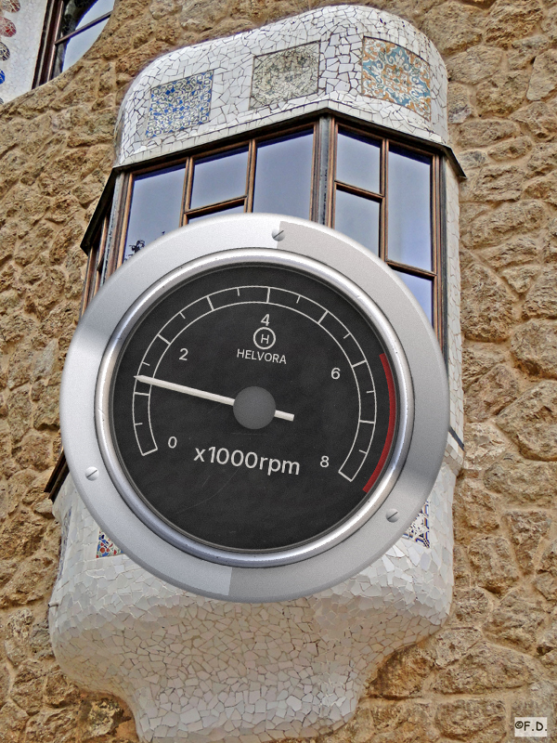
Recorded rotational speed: 1250 rpm
